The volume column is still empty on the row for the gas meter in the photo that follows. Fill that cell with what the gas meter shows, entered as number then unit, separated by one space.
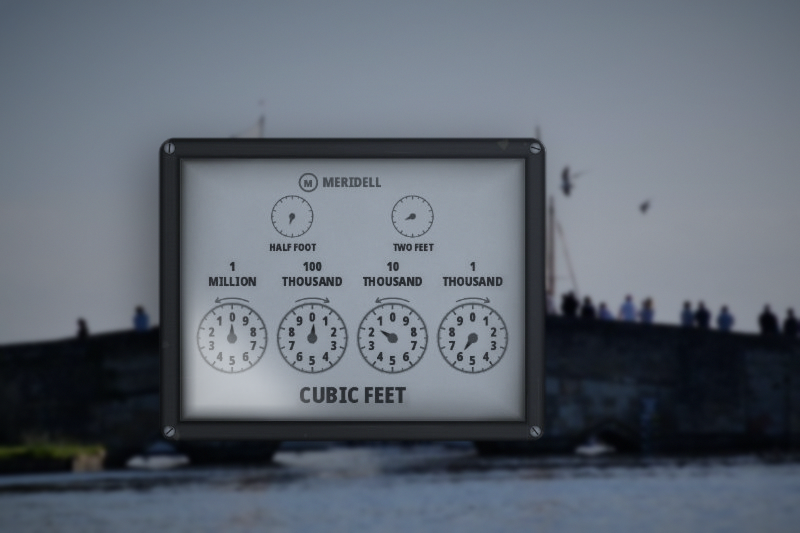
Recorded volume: 1600 ft³
